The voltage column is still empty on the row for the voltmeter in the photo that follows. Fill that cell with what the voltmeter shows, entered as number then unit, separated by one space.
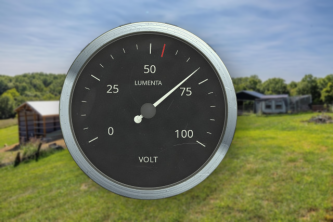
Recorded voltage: 70 V
